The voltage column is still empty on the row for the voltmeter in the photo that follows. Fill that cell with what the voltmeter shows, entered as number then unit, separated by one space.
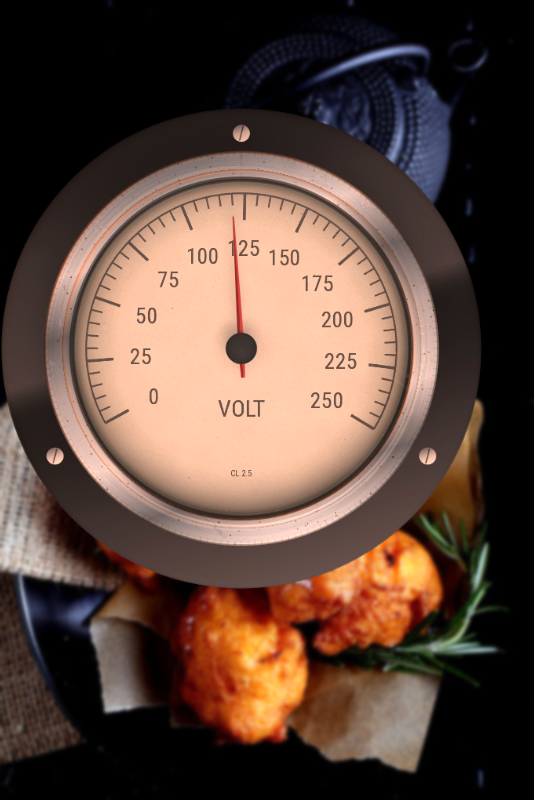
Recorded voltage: 120 V
